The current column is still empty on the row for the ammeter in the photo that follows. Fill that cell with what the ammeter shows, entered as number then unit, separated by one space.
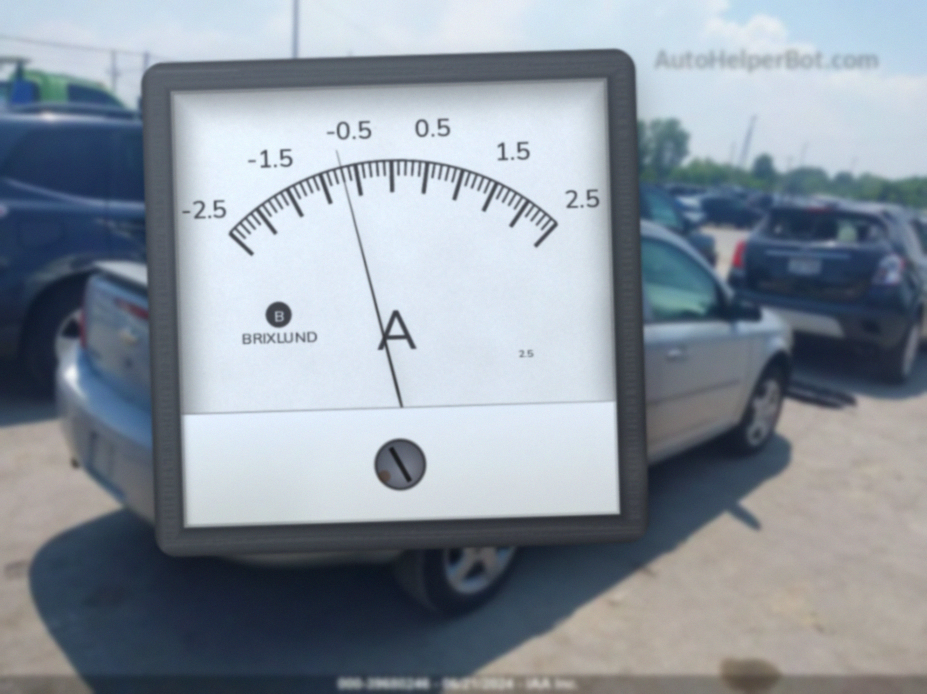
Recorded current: -0.7 A
